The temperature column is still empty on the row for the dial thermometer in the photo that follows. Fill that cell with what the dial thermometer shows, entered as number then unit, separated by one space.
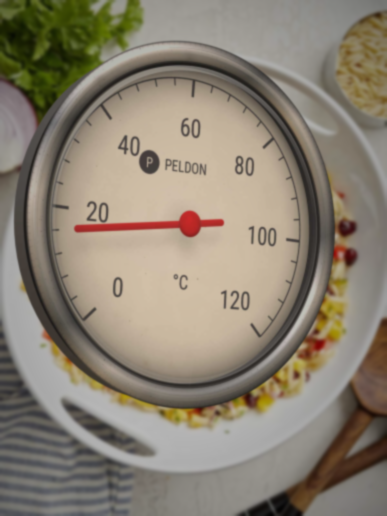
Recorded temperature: 16 °C
